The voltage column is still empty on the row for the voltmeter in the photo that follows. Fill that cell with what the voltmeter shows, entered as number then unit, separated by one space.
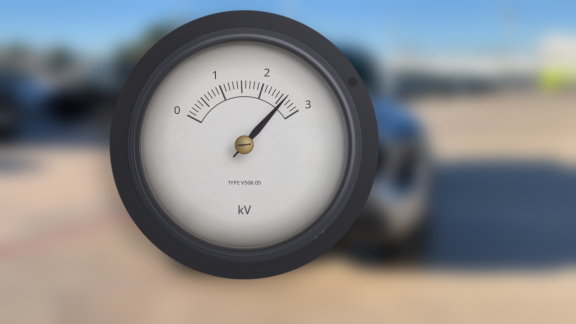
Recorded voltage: 2.6 kV
